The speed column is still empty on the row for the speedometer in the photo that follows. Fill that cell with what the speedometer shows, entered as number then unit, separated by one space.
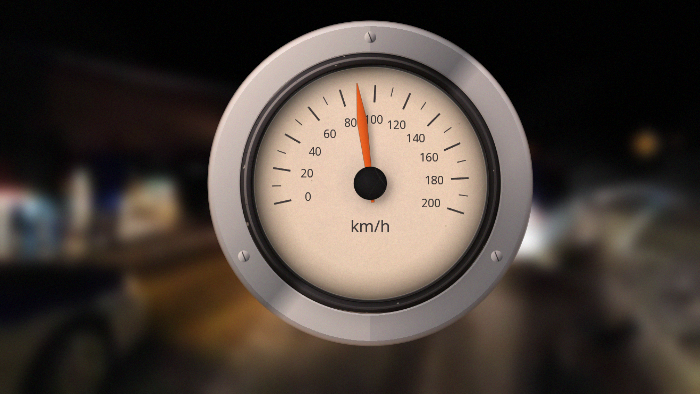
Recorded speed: 90 km/h
